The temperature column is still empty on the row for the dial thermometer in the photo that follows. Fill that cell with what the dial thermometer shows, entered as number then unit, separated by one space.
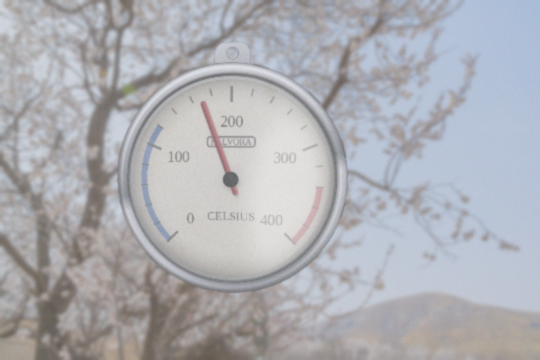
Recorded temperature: 170 °C
